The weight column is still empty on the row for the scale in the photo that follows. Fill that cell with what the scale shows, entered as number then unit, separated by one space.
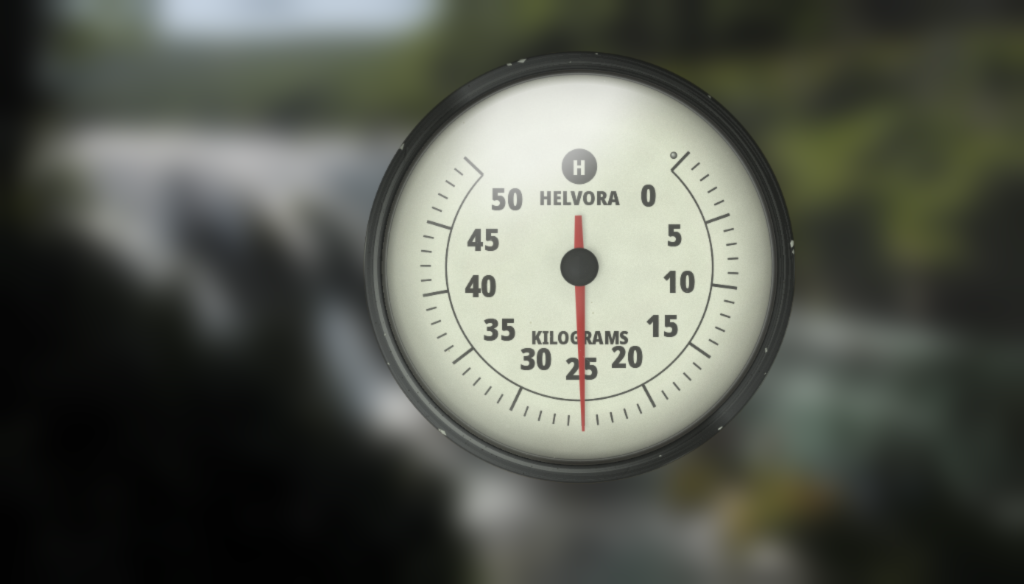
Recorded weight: 25 kg
